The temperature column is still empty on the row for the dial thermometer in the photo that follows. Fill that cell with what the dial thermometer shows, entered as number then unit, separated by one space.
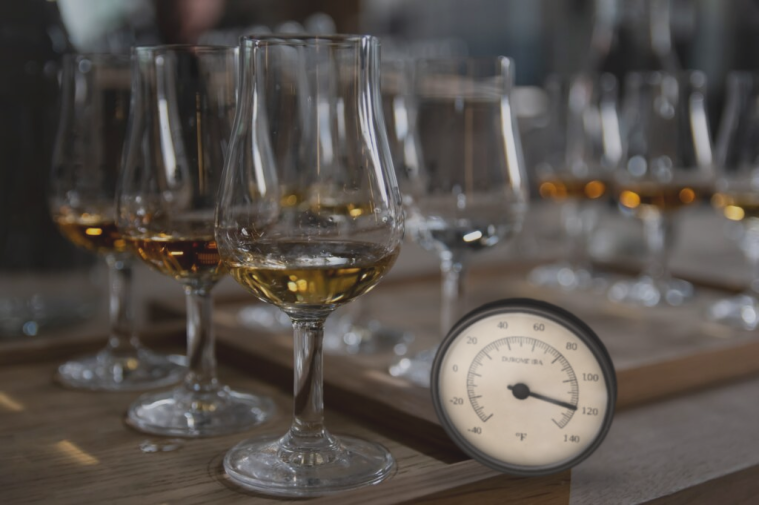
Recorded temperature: 120 °F
